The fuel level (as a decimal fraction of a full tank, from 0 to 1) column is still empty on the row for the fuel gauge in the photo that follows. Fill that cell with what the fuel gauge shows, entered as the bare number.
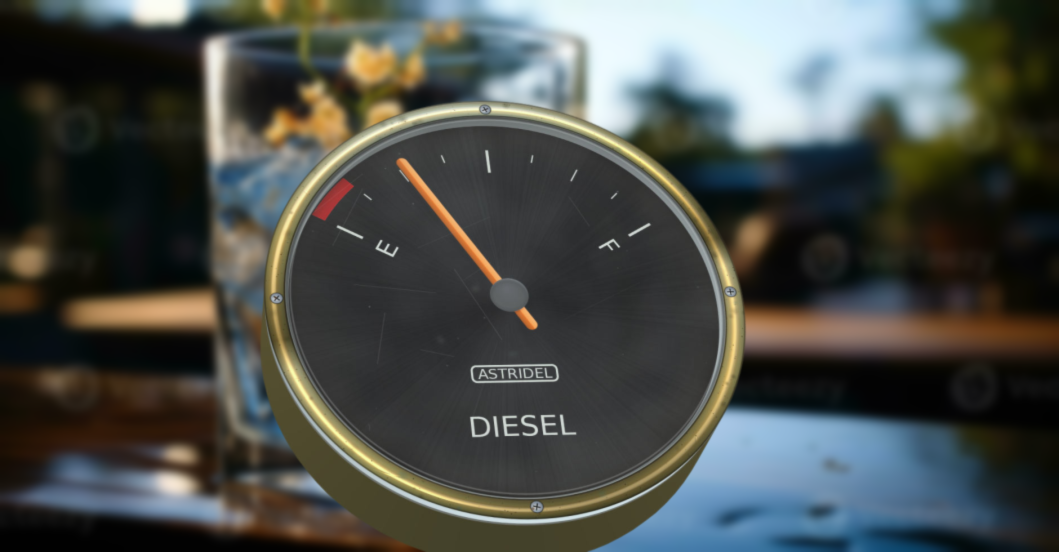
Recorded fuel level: 0.25
